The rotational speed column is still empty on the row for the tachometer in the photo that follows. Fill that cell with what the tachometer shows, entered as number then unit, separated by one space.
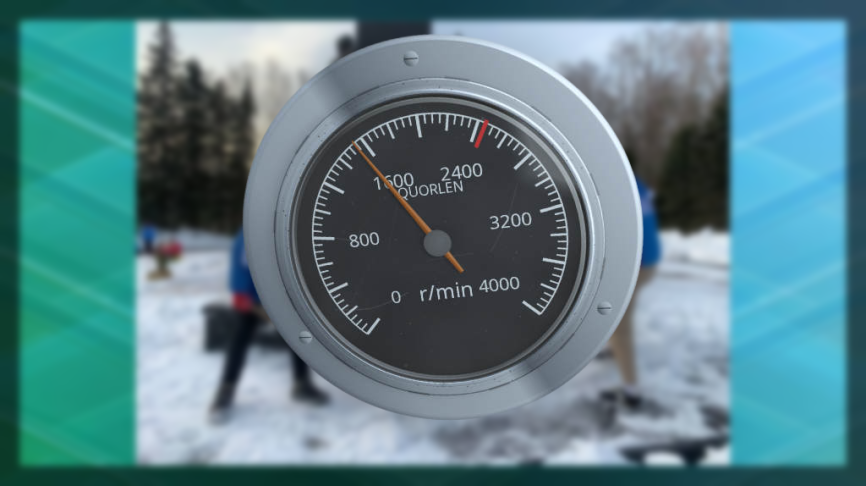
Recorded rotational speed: 1550 rpm
